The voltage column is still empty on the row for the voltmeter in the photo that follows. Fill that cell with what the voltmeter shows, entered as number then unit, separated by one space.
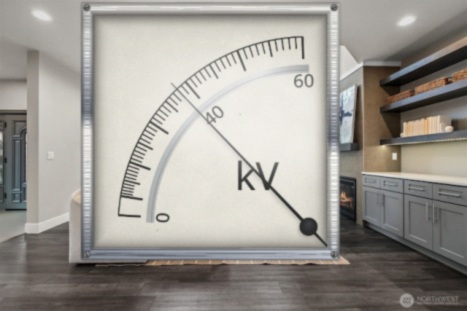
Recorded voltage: 38 kV
